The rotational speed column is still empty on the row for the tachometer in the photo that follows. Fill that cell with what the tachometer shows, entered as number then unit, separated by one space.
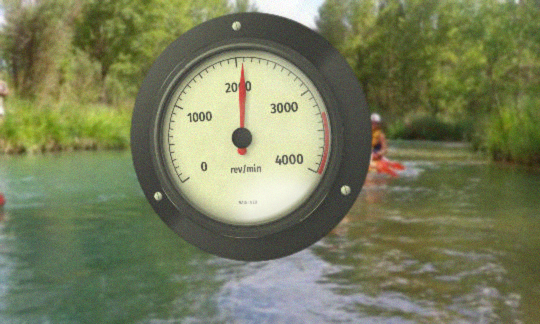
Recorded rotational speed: 2100 rpm
